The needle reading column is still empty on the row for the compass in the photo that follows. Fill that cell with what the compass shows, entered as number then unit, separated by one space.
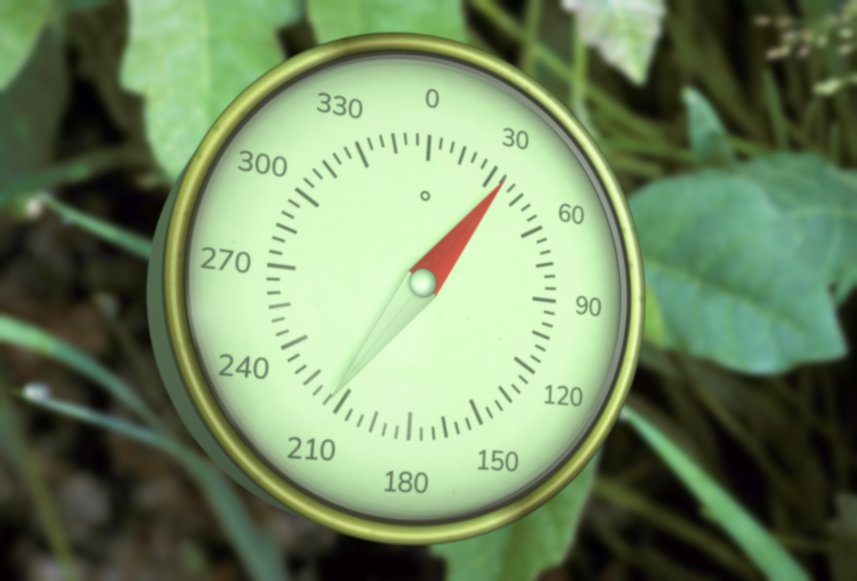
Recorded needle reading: 35 °
